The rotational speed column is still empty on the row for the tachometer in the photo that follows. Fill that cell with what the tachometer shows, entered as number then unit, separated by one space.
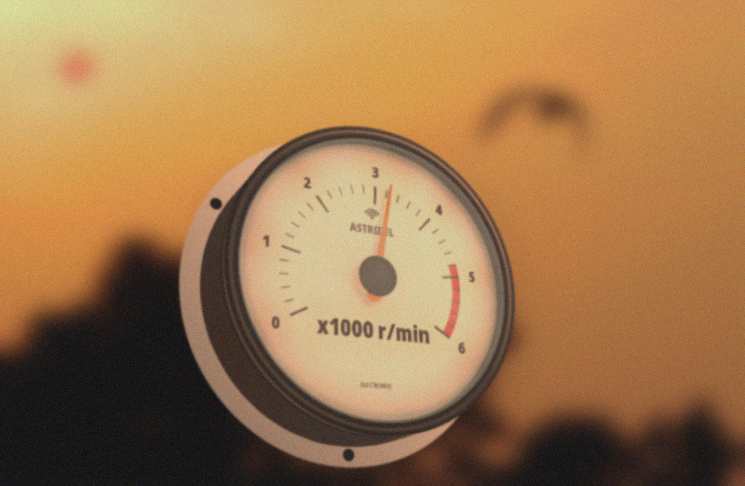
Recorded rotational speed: 3200 rpm
